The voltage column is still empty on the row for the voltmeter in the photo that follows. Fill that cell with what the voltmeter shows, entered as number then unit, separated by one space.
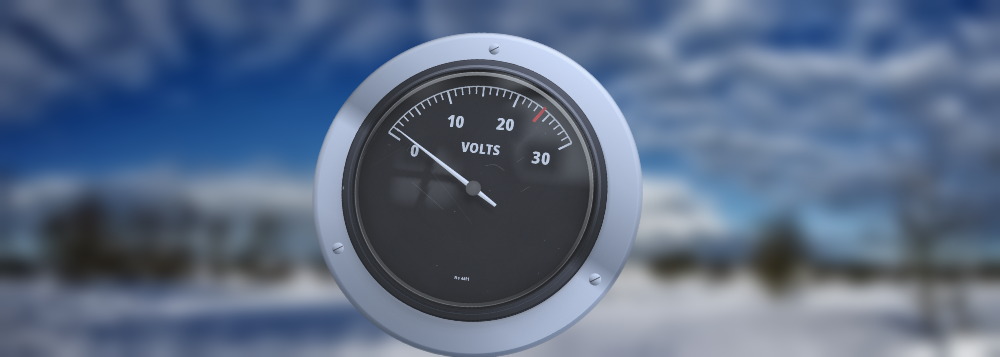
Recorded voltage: 1 V
